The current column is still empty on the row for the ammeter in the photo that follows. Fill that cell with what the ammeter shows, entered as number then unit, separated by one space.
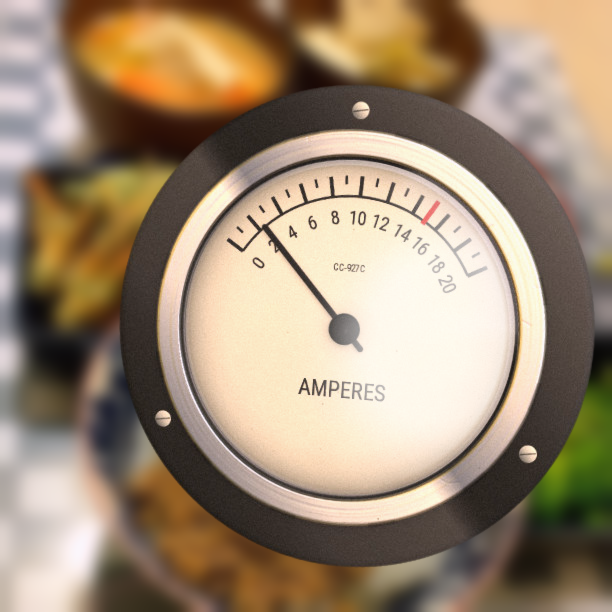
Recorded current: 2.5 A
